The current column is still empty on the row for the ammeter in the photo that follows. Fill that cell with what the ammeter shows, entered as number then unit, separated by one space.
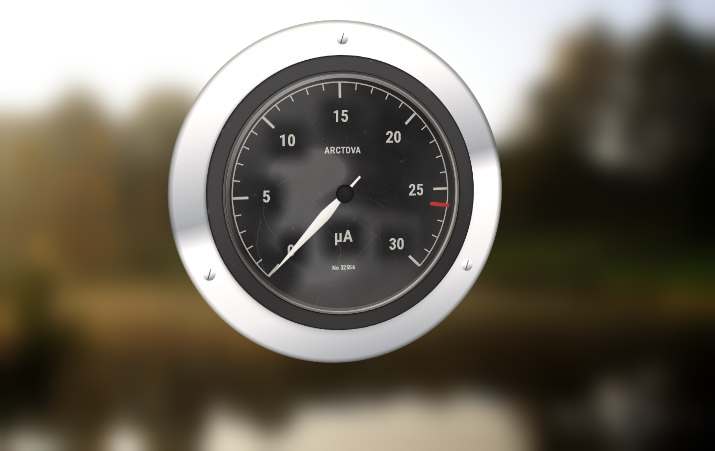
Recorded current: 0 µA
